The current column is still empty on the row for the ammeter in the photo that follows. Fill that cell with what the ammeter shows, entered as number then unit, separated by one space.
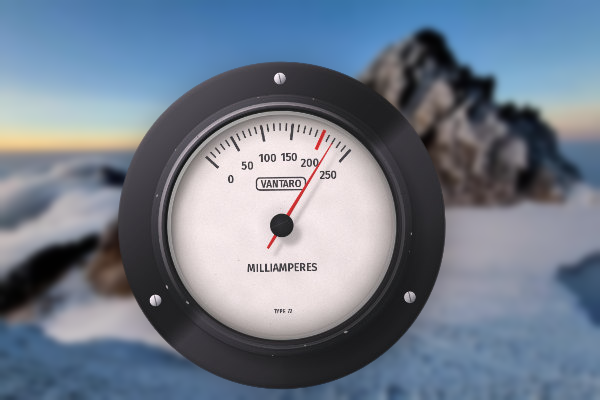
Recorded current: 220 mA
